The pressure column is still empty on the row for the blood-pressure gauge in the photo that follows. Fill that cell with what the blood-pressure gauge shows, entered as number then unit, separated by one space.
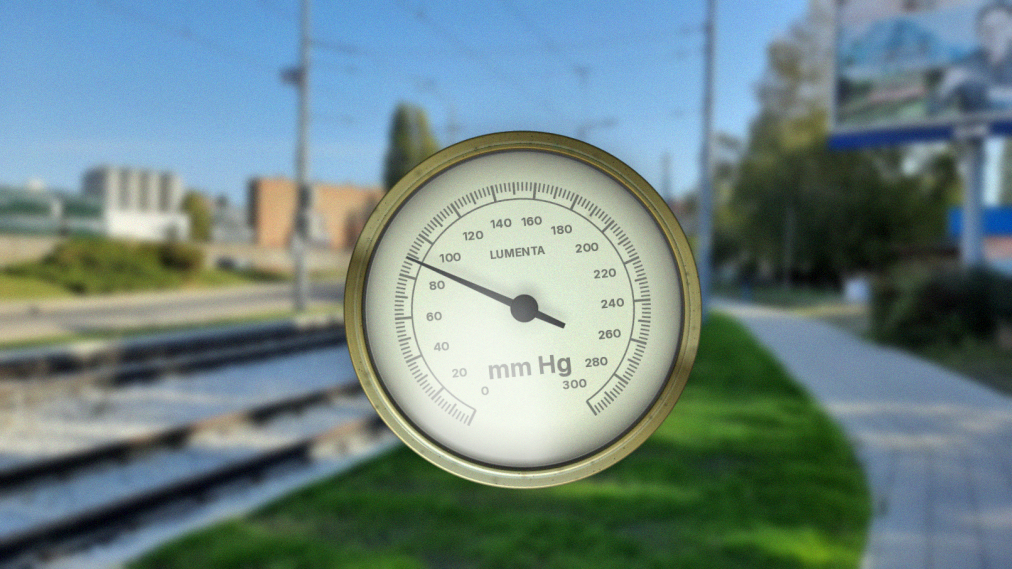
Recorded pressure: 88 mmHg
